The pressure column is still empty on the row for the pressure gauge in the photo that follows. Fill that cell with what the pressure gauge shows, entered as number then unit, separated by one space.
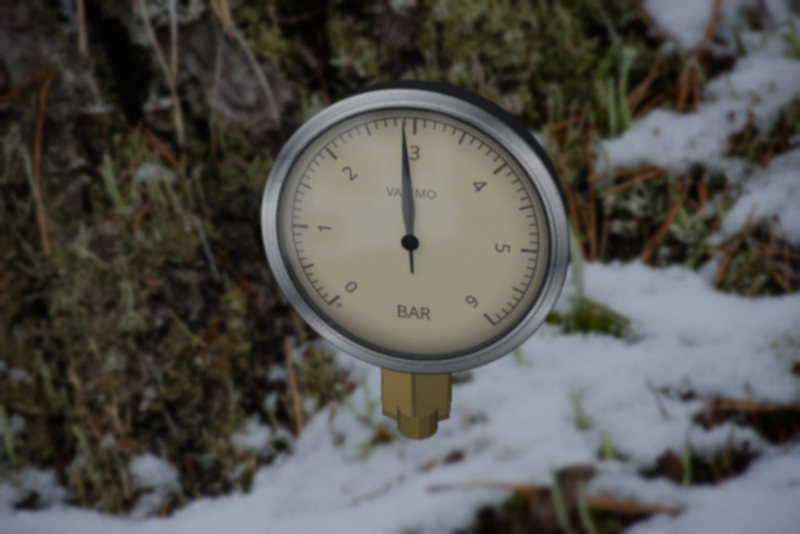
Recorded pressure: 2.9 bar
